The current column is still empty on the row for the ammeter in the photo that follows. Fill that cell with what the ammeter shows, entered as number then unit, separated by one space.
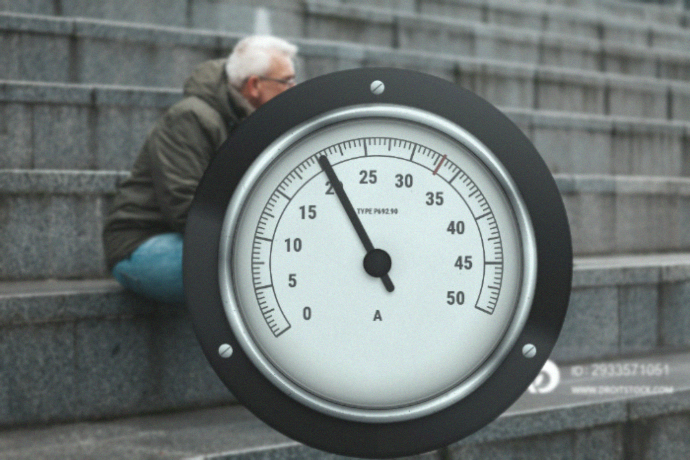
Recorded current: 20.5 A
